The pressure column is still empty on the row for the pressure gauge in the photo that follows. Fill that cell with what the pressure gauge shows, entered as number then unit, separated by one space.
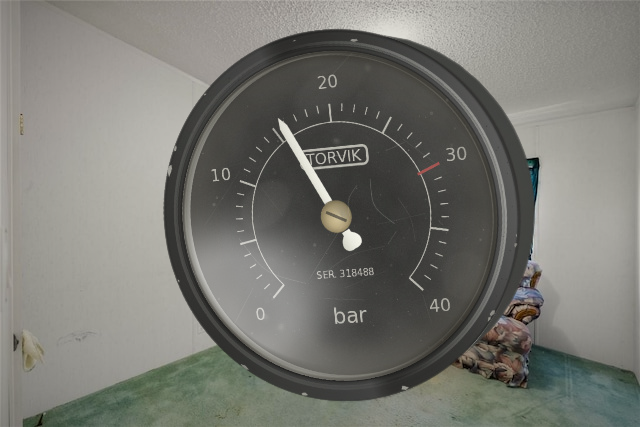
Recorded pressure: 16 bar
